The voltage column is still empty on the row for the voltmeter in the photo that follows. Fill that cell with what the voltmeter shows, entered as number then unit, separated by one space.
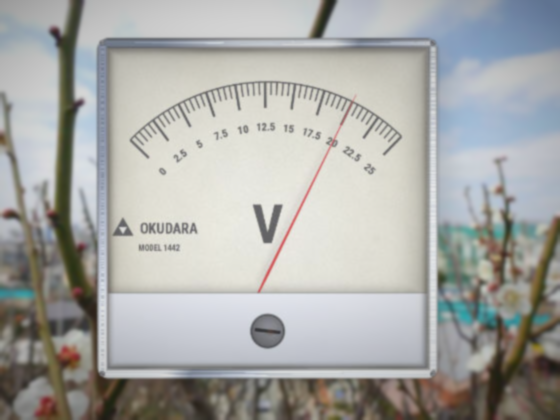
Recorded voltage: 20 V
